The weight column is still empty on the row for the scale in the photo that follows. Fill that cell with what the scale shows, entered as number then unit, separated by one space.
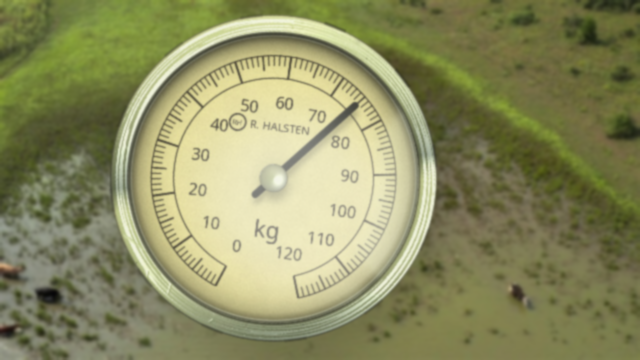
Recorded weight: 75 kg
